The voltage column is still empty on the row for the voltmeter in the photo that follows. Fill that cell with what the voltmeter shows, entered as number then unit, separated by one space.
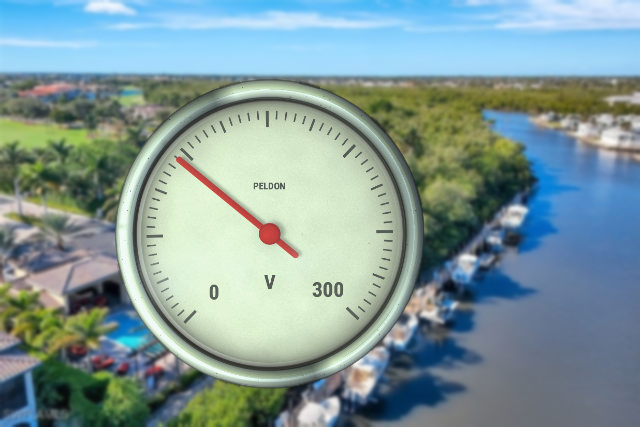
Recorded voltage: 95 V
